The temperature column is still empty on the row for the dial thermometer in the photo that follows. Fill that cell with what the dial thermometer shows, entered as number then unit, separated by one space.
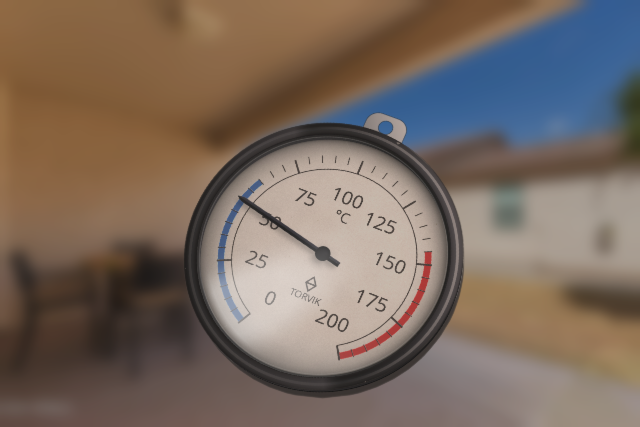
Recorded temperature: 50 °C
